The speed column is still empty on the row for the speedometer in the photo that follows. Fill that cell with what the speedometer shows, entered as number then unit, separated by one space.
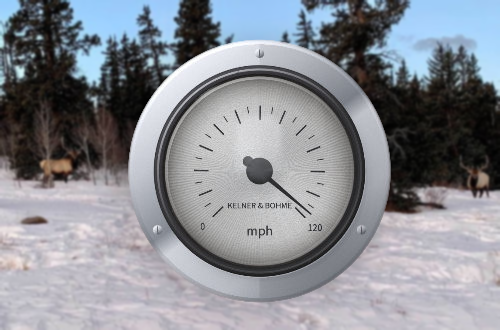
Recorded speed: 117.5 mph
